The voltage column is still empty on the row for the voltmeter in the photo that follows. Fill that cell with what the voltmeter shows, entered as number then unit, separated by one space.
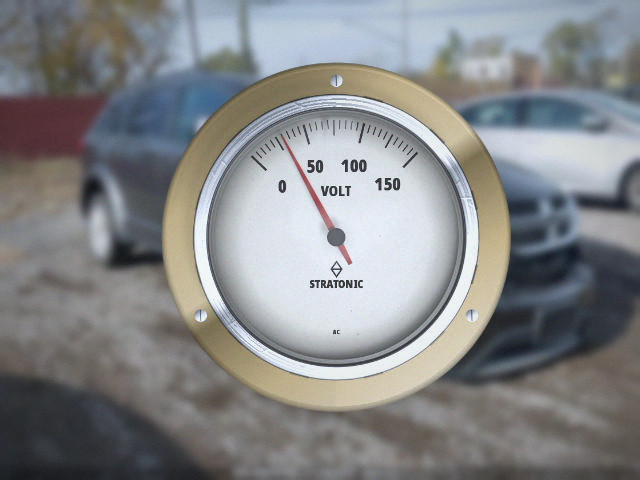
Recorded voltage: 30 V
